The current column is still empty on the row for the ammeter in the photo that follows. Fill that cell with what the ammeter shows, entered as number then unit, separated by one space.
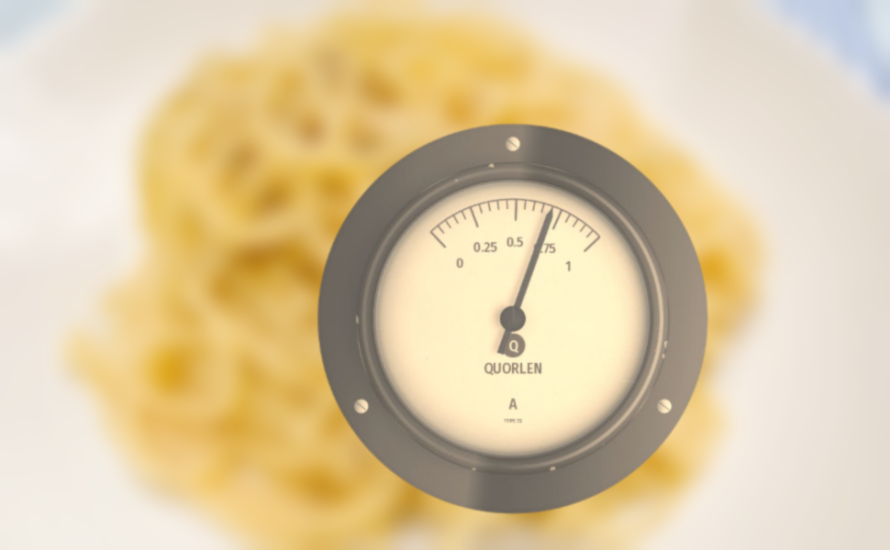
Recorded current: 0.7 A
